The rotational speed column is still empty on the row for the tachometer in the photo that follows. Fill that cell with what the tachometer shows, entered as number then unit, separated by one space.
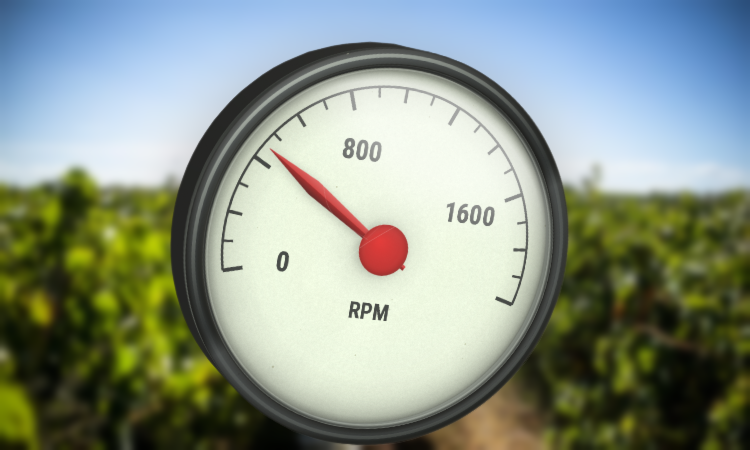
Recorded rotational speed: 450 rpm
